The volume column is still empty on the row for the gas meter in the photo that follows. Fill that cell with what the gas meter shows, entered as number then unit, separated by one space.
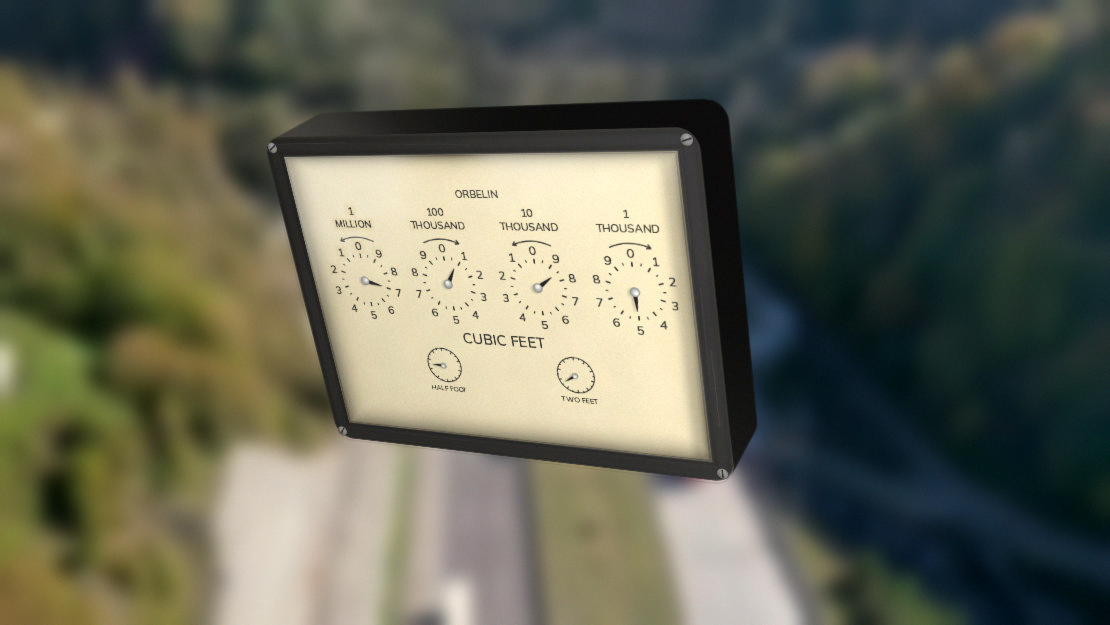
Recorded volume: 708500 ft³
